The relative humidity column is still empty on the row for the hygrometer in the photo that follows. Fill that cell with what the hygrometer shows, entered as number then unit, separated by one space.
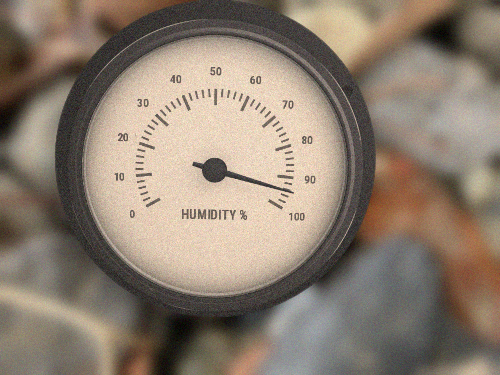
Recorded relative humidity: 94 %
